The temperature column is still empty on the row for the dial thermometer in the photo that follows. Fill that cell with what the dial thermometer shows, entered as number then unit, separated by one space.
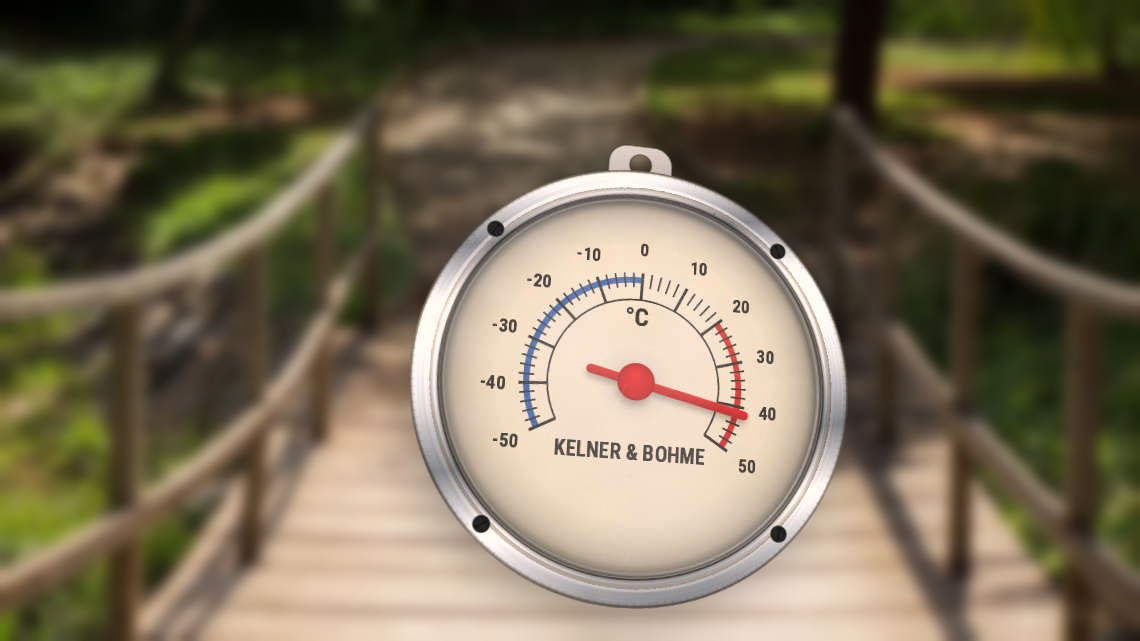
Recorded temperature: 42 °C
